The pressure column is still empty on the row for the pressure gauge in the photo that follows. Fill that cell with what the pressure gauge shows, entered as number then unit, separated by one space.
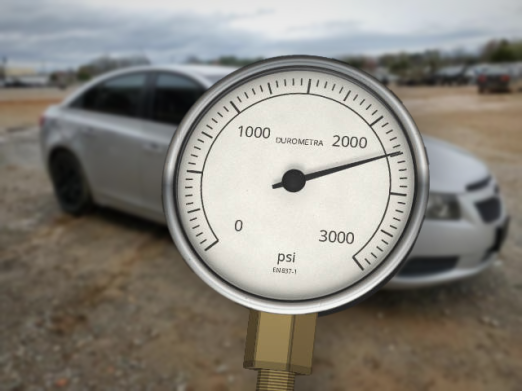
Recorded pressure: 2250 psi
